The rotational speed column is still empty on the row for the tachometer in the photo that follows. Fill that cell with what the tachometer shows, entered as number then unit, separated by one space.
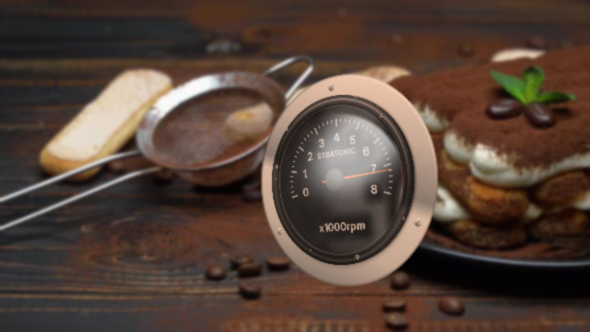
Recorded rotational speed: 7200 rpm
